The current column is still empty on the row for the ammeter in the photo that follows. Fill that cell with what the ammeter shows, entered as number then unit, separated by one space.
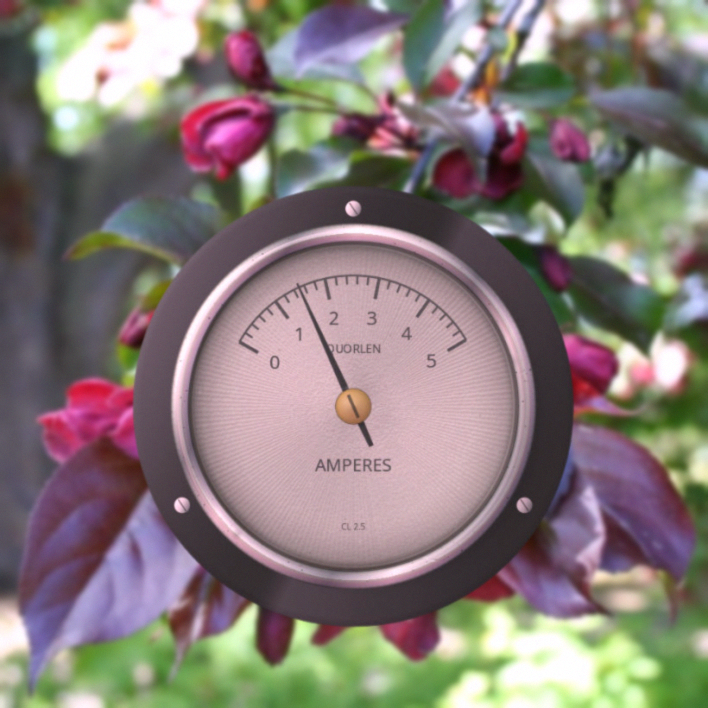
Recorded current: 1.5 A
